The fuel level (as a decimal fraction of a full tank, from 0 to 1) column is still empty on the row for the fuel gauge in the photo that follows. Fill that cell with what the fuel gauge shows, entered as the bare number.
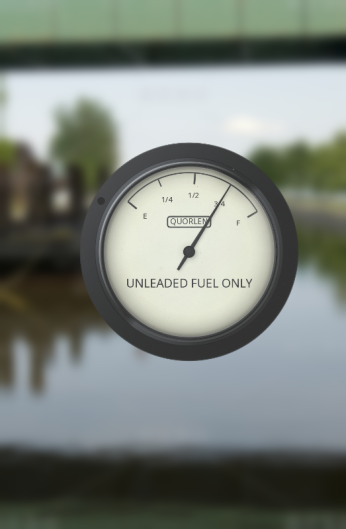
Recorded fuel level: 0.75
